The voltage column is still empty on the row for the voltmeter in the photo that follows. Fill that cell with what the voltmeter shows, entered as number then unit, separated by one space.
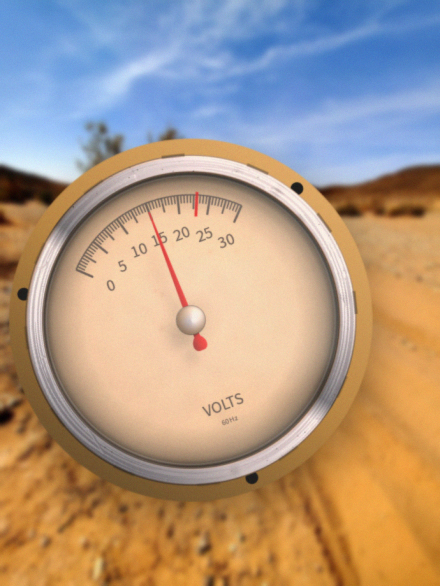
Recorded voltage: 15 V
